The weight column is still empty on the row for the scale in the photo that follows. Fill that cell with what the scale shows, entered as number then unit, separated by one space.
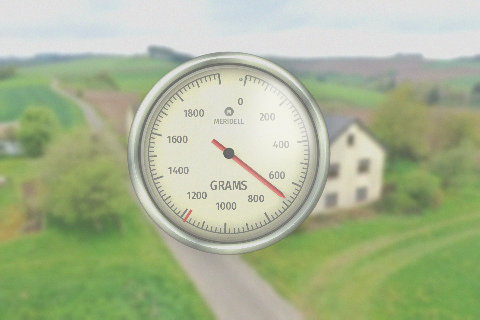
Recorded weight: 680 g
